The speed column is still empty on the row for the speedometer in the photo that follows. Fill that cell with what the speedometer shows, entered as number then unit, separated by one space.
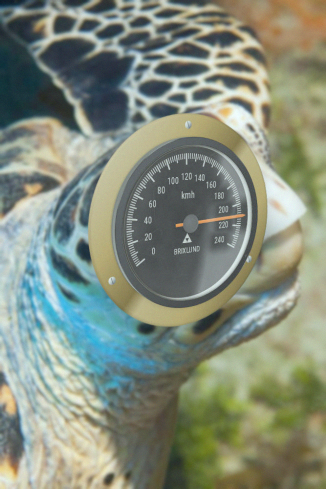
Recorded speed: 210 km/h
